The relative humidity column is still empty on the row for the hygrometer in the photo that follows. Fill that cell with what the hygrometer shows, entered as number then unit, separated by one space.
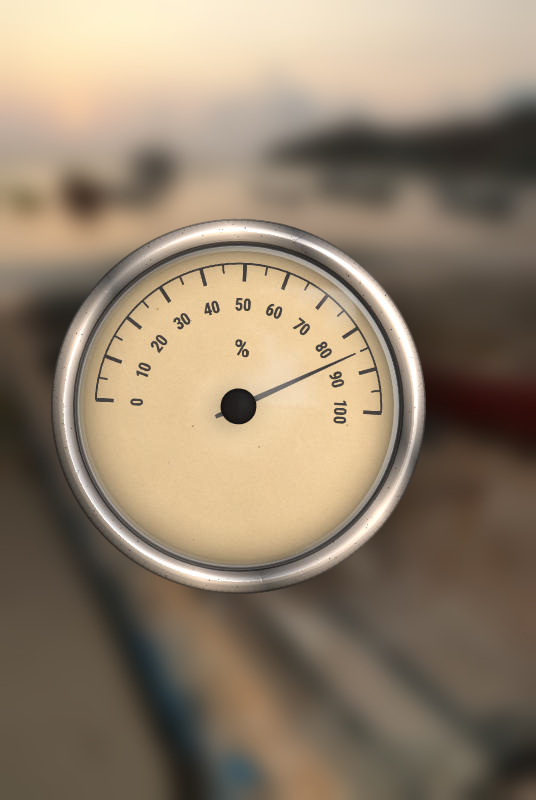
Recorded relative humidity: 85 %
